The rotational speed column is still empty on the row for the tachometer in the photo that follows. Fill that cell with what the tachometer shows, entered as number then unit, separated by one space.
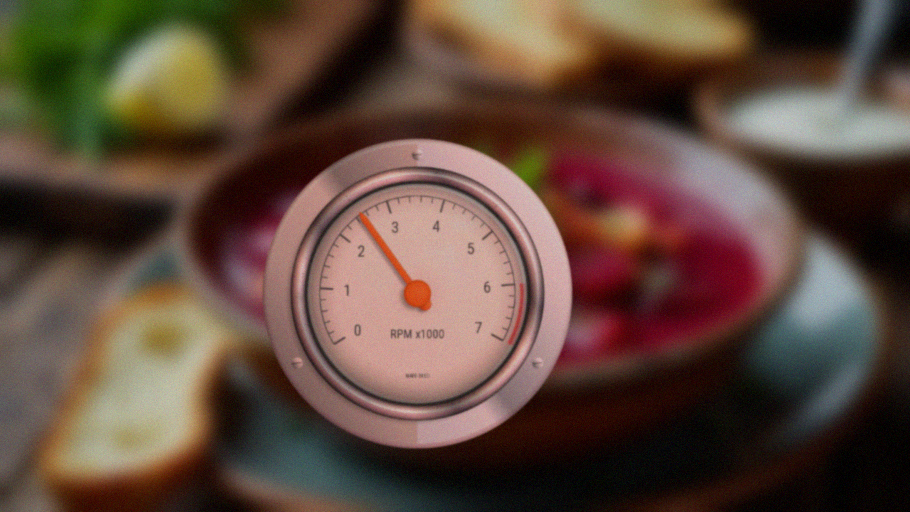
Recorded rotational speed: 2500 rpm
